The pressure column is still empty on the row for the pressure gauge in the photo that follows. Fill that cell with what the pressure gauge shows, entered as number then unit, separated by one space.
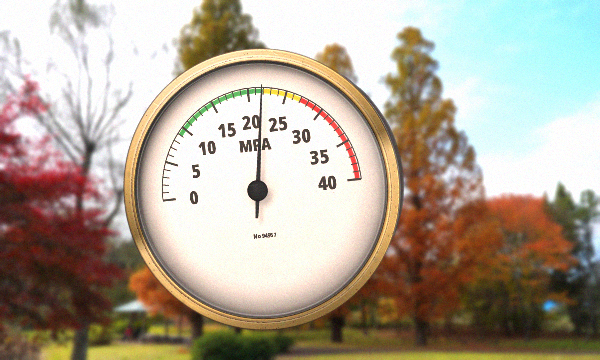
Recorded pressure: 22 MPa
